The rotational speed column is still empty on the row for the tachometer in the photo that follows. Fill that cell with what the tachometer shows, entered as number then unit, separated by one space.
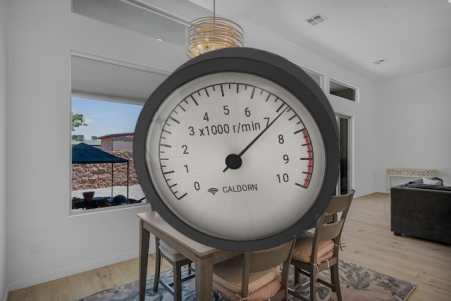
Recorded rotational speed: 7125 rpm
